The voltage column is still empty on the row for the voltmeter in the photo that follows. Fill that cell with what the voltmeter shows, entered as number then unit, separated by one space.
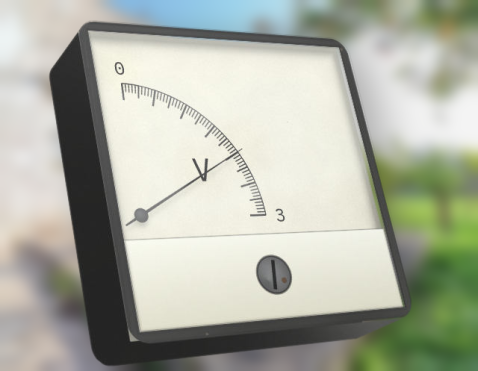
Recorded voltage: 2 V
